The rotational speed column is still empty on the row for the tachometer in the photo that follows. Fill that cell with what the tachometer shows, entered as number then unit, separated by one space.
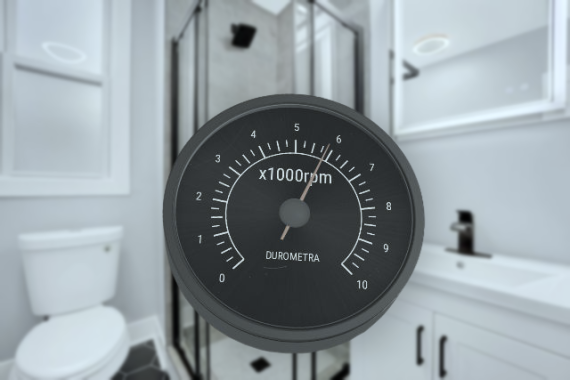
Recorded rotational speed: 5875 rpm
